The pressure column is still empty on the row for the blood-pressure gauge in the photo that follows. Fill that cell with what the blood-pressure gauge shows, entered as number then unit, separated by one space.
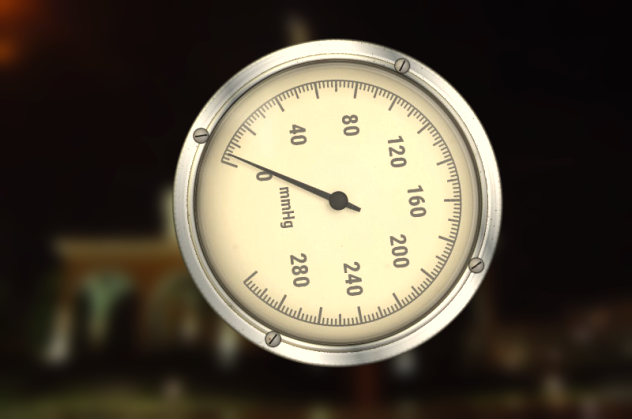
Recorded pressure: 4 mmHg
